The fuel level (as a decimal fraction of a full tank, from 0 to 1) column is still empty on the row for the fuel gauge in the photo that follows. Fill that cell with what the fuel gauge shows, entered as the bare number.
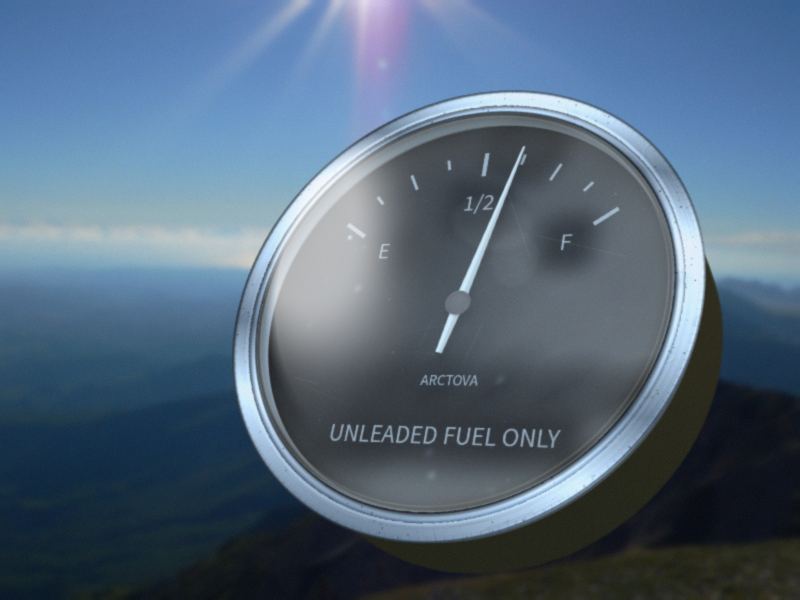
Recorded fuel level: 0.625
